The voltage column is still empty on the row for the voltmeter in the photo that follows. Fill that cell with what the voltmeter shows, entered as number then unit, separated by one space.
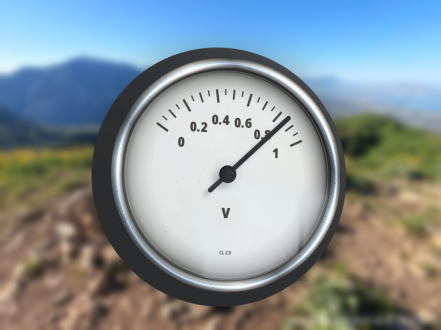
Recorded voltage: 0.85 V
